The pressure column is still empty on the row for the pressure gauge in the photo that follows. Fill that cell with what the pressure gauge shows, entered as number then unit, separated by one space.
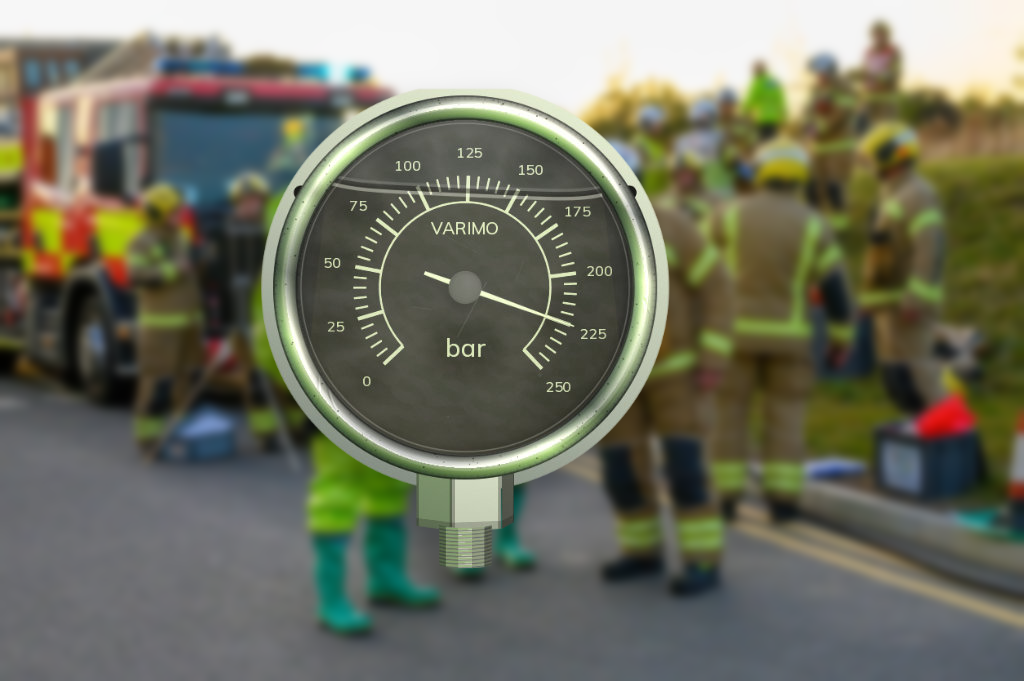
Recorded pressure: 225 bar
